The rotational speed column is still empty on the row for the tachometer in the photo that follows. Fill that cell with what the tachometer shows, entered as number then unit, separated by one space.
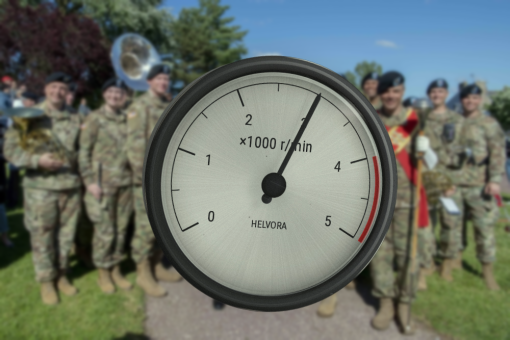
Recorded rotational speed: 3000 rpm
